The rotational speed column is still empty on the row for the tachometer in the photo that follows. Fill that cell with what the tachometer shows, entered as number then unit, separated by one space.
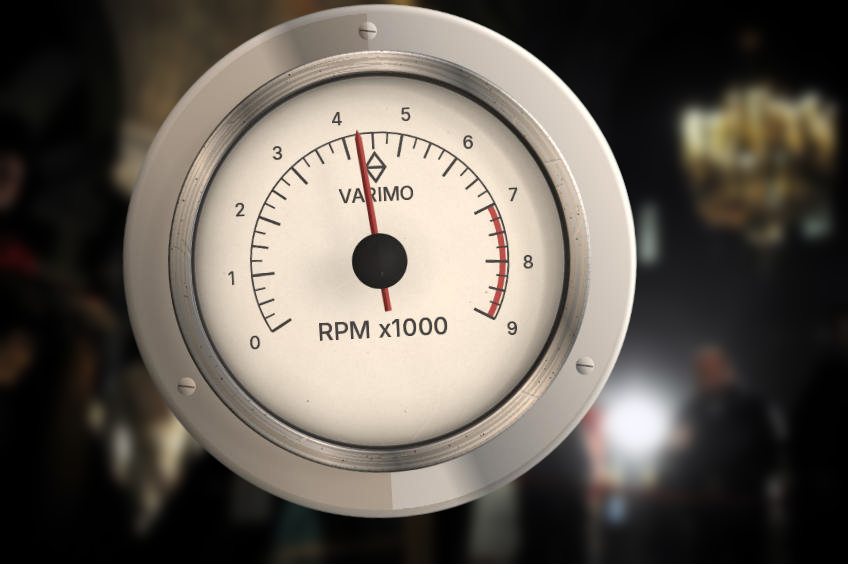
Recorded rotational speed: 4250 rpm
